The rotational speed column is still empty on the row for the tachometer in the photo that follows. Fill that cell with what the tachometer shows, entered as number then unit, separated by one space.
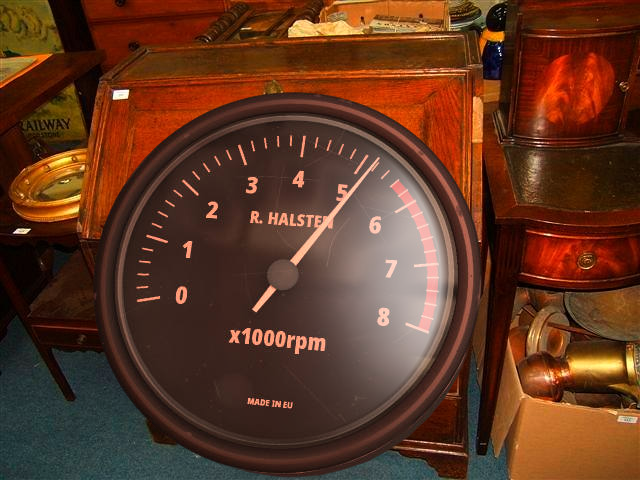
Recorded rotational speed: 5200 rpm
